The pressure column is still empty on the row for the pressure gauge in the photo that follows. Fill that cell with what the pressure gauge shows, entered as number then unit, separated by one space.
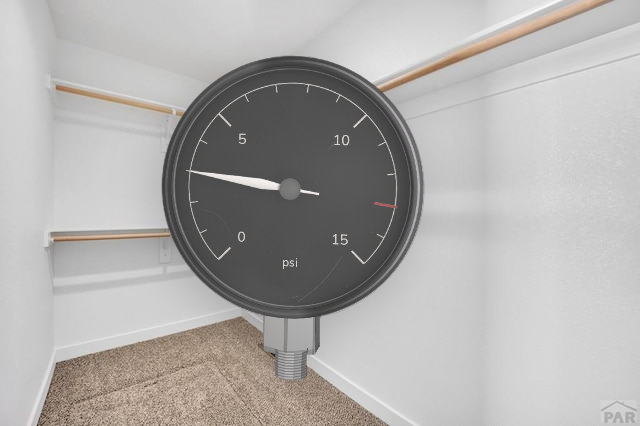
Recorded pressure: 3 psi
